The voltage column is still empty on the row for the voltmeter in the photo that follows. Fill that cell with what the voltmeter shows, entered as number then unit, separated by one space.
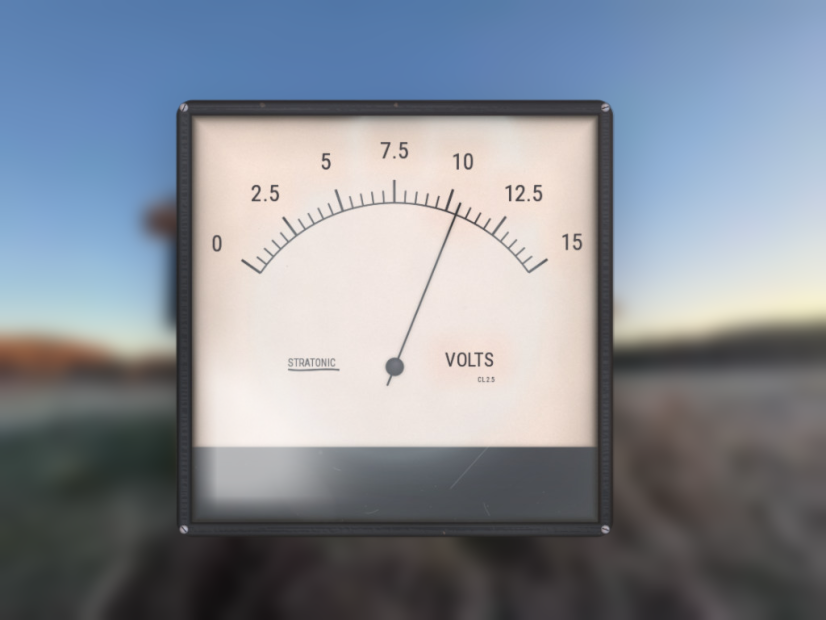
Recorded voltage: 10.5 V
